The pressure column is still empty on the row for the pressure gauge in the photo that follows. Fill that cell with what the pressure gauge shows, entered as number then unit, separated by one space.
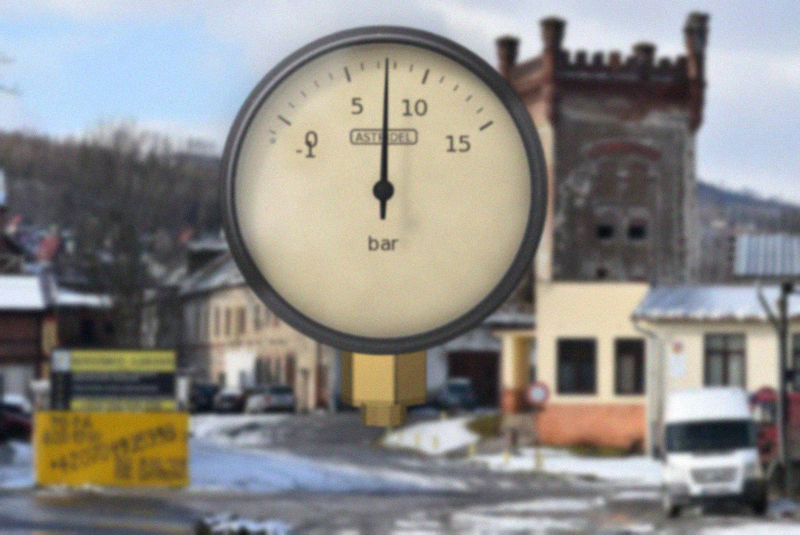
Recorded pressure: 7.5 bar
